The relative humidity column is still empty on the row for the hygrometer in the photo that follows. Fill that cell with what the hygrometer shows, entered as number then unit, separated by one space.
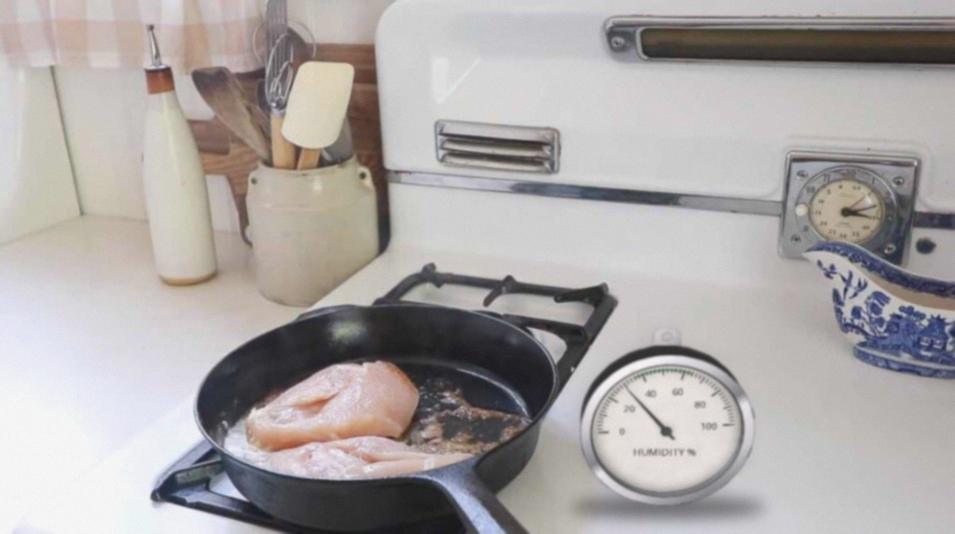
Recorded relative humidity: 30 %
